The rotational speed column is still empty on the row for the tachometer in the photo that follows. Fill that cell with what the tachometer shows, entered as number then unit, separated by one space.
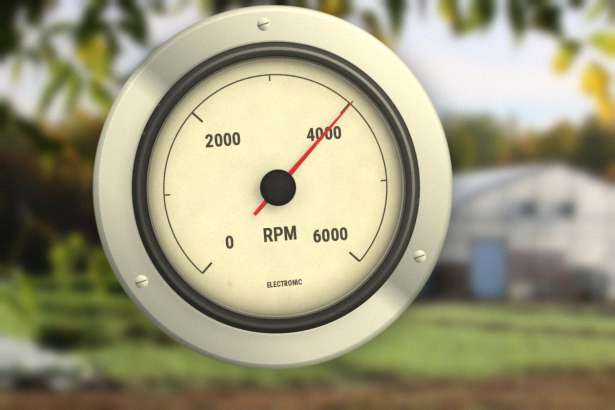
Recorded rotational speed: 4000 rpm
